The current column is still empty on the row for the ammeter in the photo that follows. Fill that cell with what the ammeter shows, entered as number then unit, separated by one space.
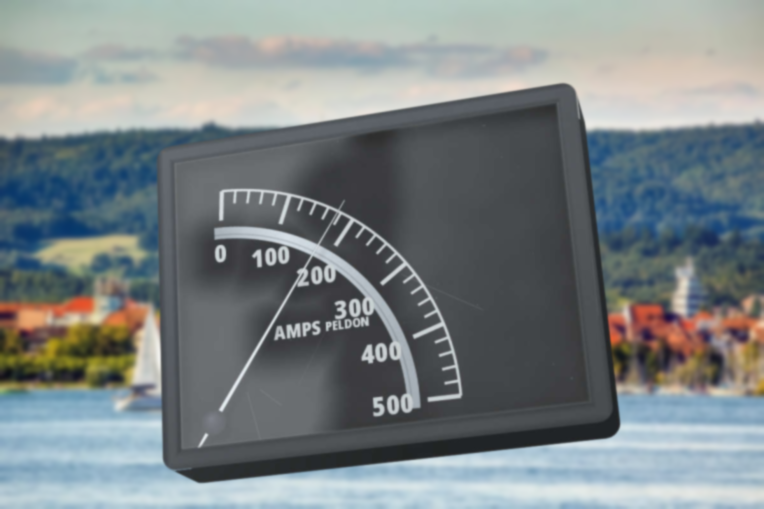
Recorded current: 180 A
